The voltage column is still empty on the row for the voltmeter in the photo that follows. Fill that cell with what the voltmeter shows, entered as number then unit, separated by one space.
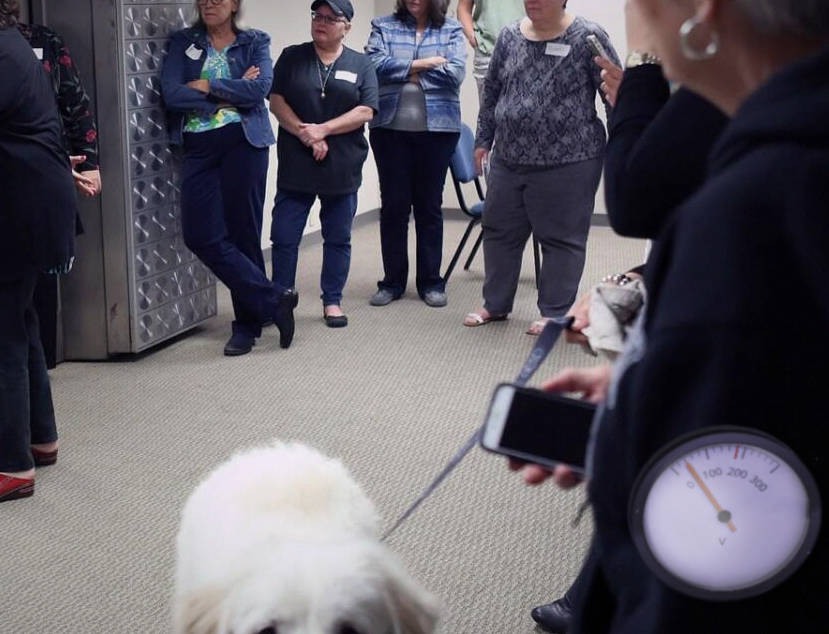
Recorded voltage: 40 V
